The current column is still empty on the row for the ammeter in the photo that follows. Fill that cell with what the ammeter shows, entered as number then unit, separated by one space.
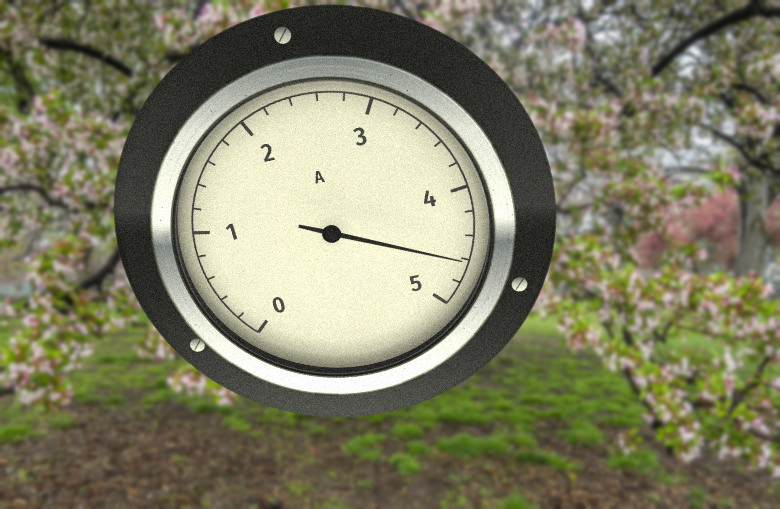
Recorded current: 4.6 A
